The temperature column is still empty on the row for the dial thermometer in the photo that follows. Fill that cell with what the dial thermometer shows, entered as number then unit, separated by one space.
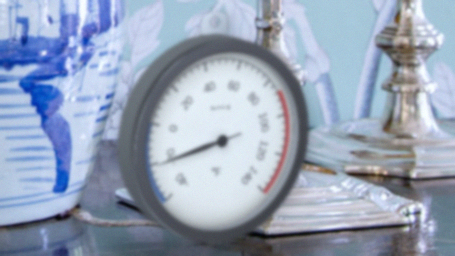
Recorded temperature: -20 °F
